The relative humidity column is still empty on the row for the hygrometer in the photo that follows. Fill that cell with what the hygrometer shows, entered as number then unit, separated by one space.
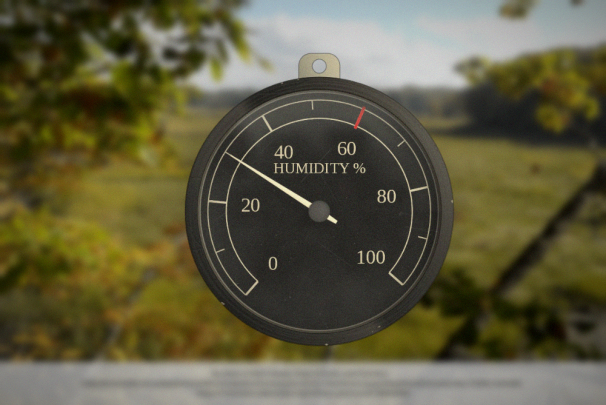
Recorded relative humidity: 30 %
